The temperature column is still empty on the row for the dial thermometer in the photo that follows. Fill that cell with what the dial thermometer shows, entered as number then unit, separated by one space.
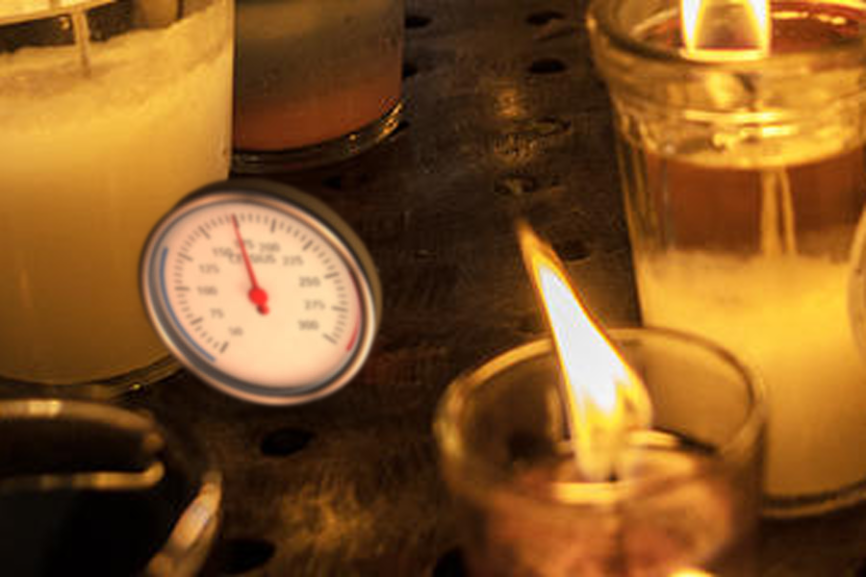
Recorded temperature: 175 °C
